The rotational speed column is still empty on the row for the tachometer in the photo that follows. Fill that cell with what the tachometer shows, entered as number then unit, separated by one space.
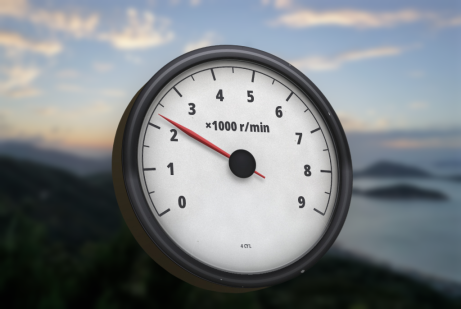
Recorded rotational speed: 2250 rpm
